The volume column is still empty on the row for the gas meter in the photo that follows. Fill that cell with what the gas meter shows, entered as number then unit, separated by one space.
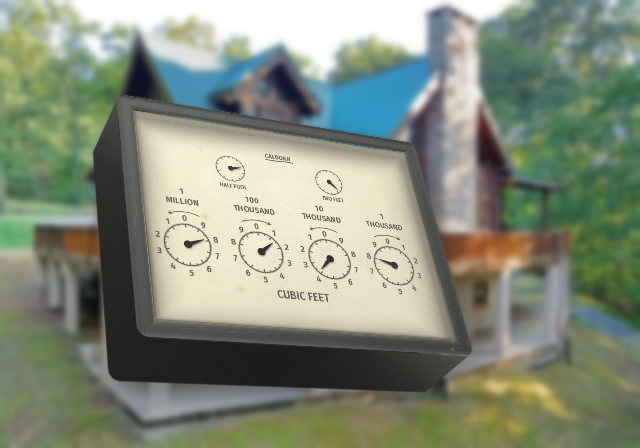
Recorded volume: 813800 ft³
